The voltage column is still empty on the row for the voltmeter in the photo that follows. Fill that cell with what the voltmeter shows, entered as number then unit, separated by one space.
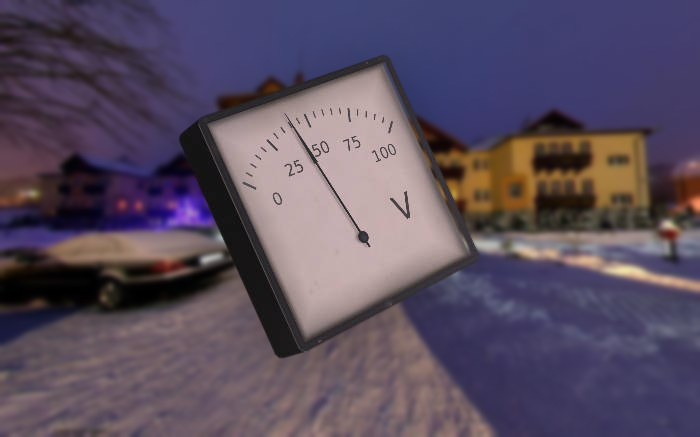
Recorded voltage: 40 V
